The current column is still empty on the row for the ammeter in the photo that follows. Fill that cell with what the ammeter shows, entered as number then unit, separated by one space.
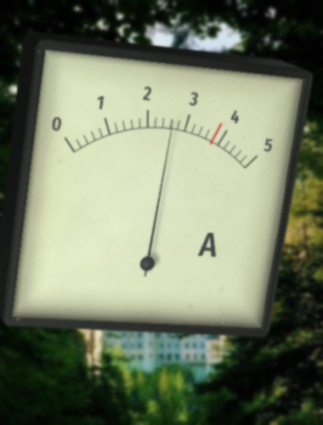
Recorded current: 2.6 A
